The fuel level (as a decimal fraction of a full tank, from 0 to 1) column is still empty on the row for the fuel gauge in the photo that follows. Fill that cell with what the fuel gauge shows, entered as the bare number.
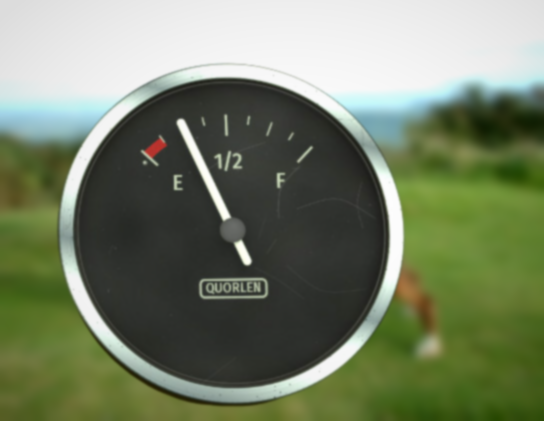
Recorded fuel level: 0.25
